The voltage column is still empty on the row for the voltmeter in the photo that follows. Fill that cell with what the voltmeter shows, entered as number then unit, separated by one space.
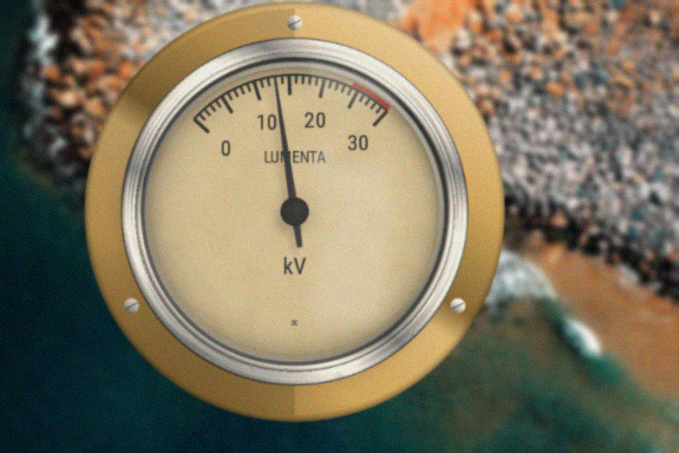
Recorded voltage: 13 kV
